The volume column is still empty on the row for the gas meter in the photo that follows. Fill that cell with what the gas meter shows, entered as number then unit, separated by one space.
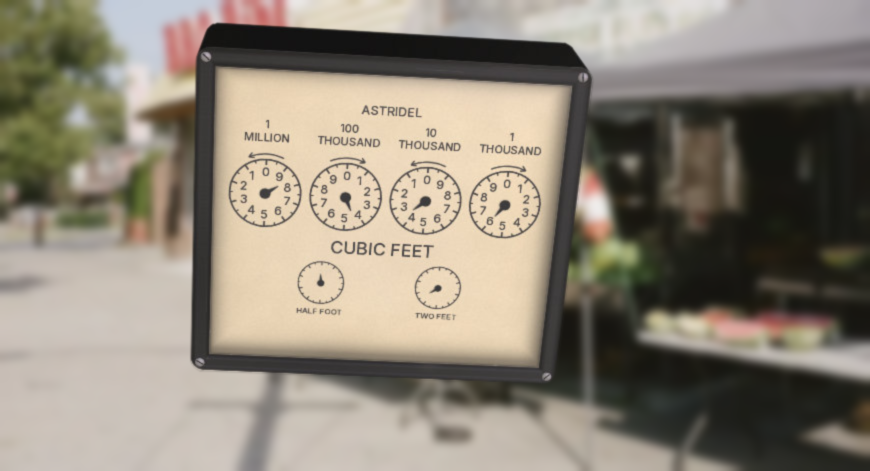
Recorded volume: 843600 ft³
